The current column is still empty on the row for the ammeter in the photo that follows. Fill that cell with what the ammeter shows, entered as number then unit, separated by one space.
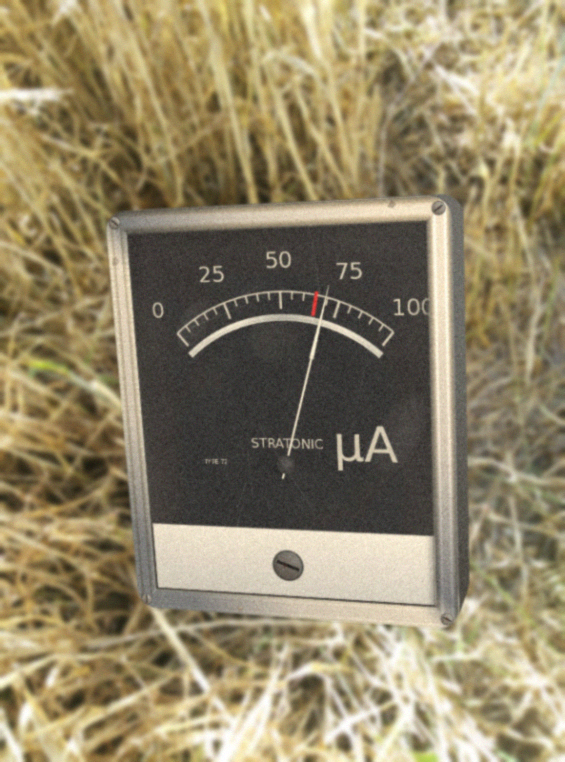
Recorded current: 70 µA
